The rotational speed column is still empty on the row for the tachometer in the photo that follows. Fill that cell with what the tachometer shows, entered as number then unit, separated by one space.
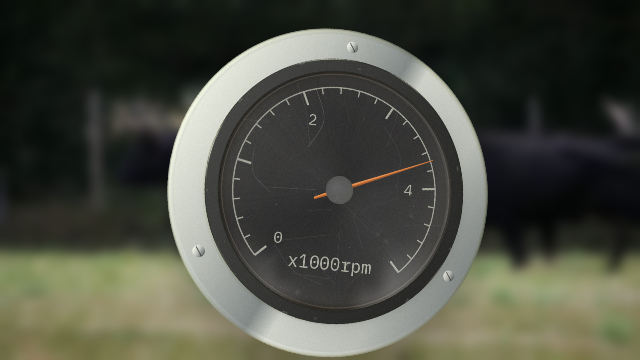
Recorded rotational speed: 3700 rpm
